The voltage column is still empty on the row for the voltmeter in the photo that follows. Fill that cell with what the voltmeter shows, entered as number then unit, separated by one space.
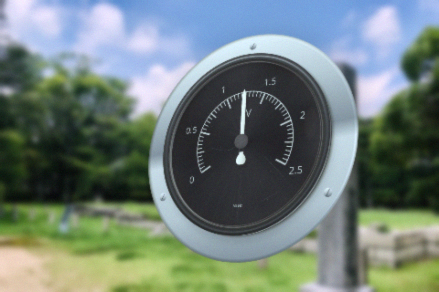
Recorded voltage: 1.25 kV
